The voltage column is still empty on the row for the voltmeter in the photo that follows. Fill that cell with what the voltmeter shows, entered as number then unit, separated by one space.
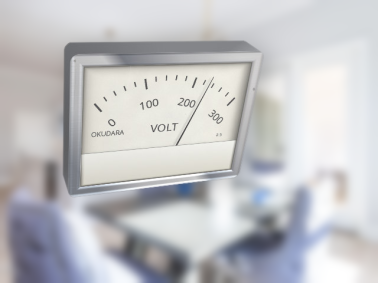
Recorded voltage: 230 V
